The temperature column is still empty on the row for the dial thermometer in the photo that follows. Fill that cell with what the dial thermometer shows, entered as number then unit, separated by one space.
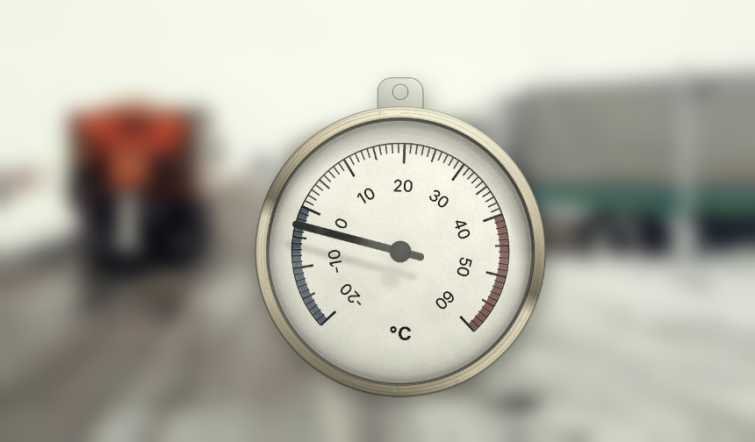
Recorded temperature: -3 °C
